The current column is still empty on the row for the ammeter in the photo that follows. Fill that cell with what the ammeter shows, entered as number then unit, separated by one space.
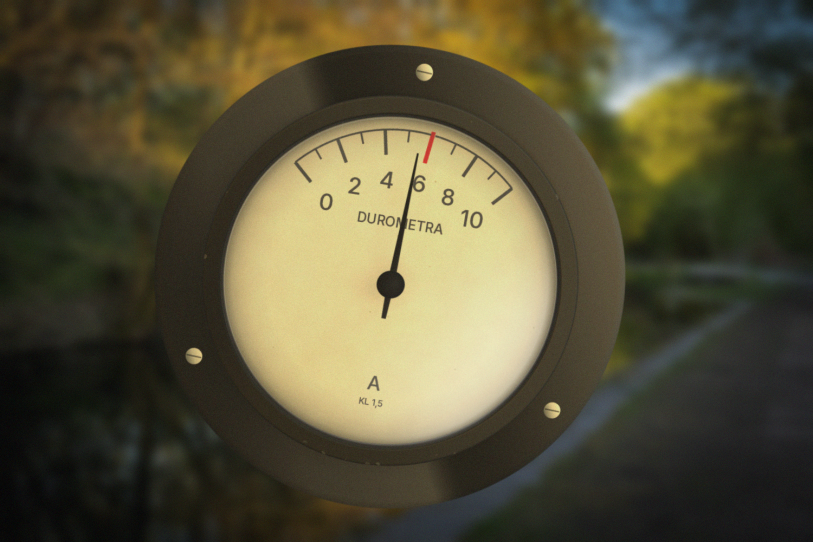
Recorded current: 5.5 A
